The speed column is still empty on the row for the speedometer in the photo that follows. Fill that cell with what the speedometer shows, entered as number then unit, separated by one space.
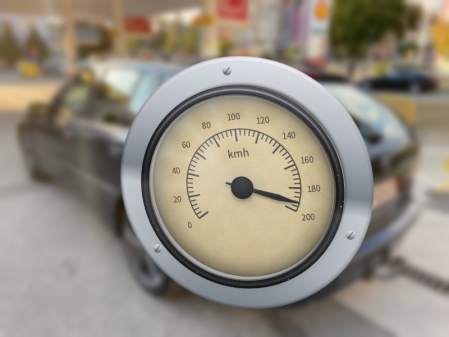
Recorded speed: 192 km/h
